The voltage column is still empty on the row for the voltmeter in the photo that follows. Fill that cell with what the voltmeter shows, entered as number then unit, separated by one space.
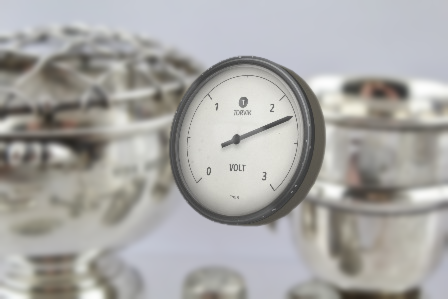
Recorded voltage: 2.25 V
